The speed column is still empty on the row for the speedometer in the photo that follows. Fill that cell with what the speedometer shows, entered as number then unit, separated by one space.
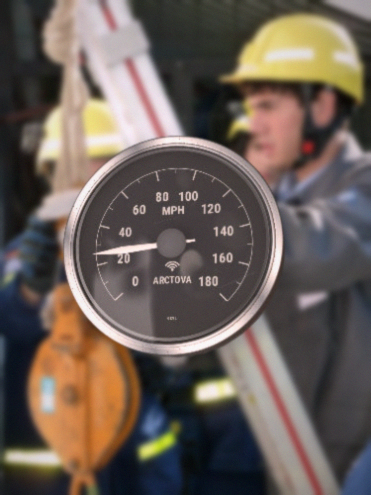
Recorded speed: 25 mph
